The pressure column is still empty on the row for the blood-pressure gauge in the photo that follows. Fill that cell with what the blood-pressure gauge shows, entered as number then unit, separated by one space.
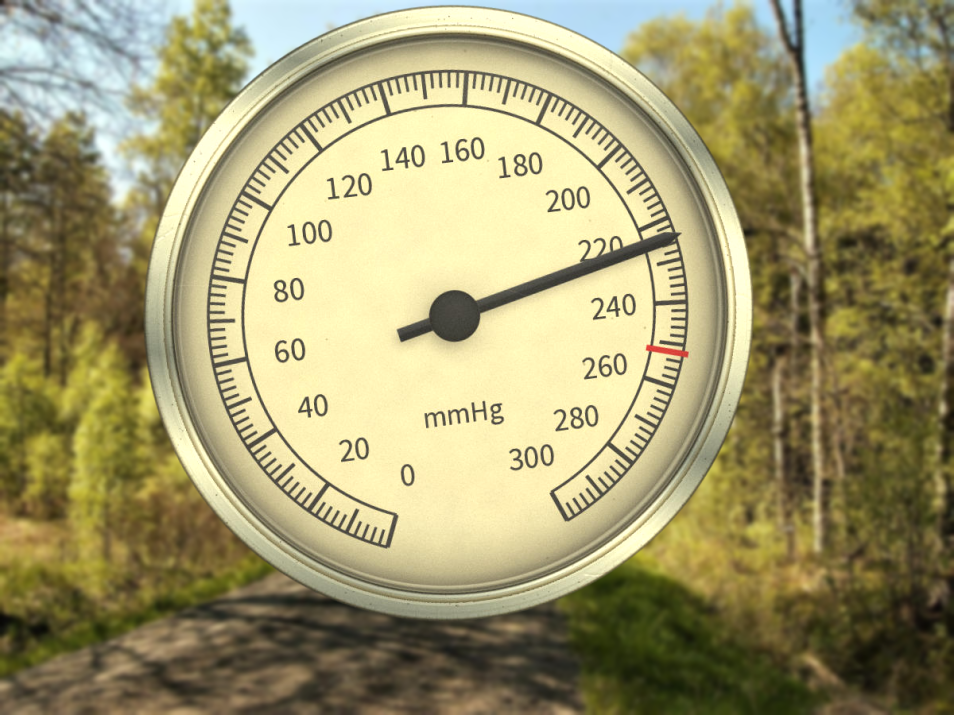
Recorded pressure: 224 mmHg
